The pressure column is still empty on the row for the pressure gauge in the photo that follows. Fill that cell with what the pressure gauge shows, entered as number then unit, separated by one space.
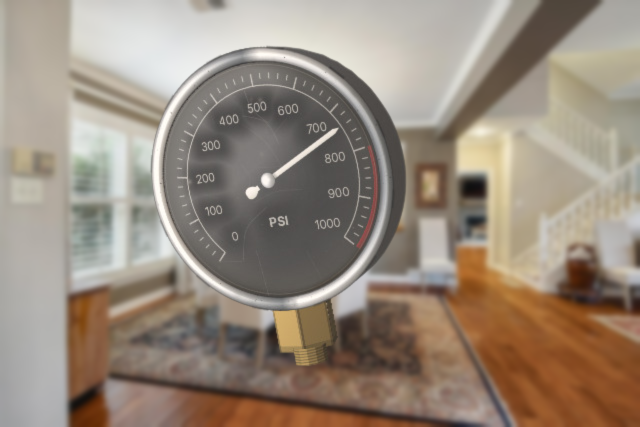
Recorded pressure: 740 psi
